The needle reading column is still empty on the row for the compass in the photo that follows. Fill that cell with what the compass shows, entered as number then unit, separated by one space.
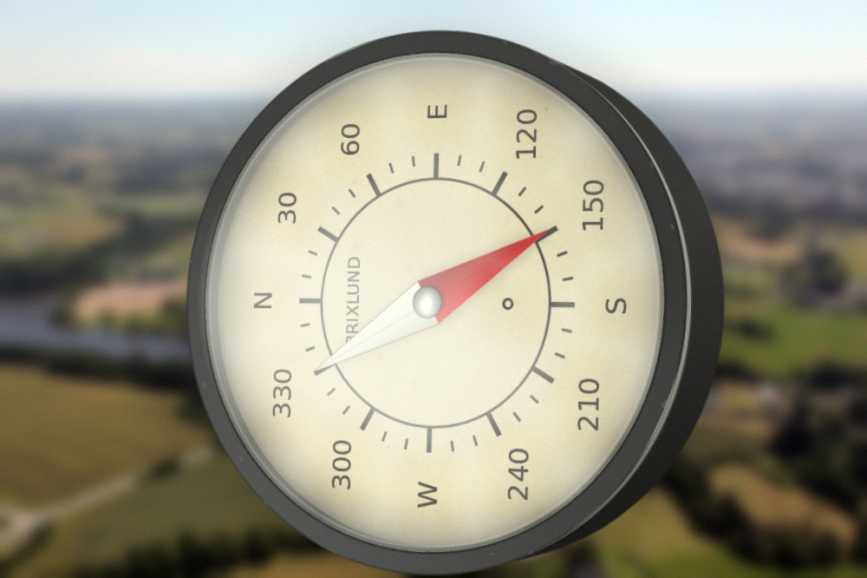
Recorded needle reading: 150 °
